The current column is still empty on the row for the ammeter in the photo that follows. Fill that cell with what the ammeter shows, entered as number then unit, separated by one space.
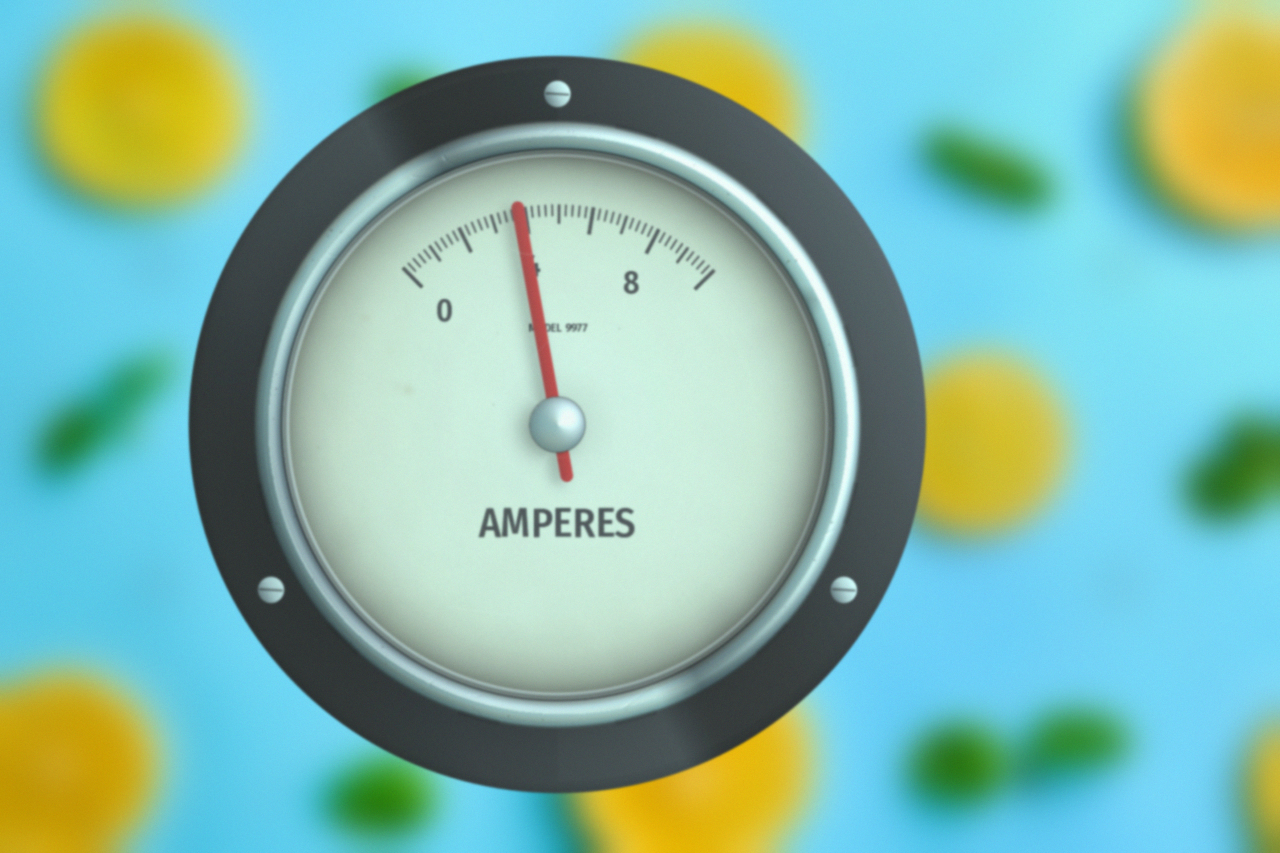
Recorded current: 3.8 A
